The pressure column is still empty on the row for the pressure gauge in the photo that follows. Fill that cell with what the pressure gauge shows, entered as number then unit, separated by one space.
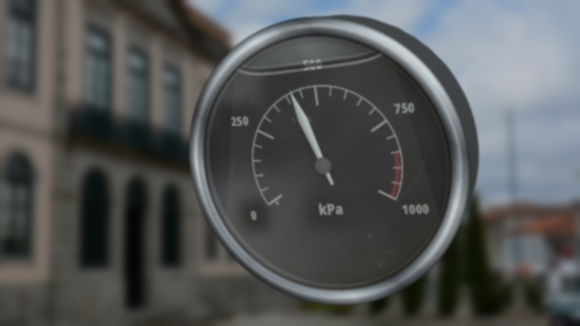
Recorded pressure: 425 kPa
